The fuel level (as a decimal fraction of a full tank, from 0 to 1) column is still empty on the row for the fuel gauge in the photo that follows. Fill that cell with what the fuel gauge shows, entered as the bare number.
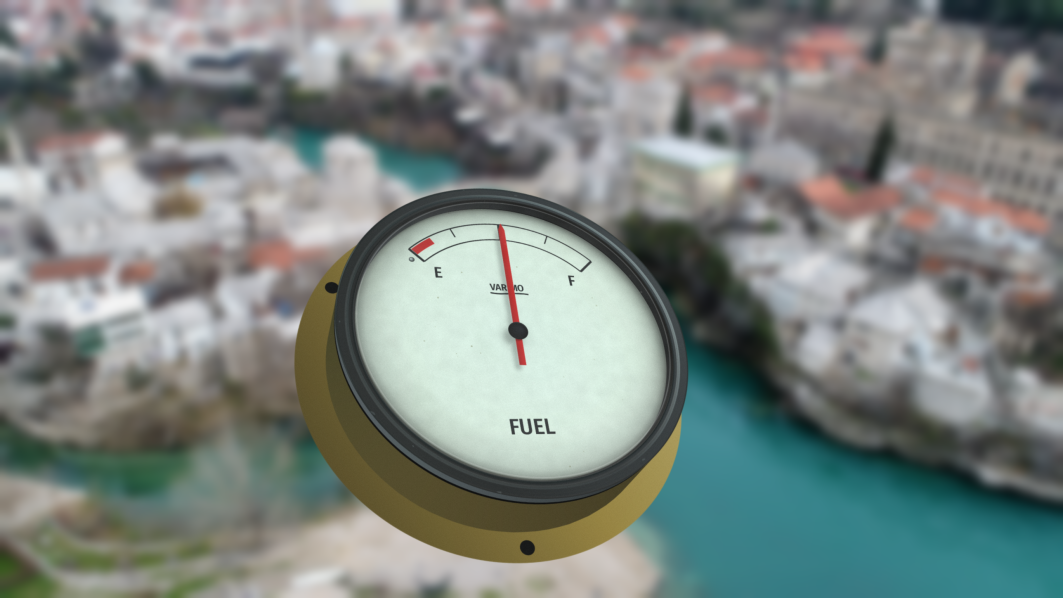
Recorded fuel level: 0.5
